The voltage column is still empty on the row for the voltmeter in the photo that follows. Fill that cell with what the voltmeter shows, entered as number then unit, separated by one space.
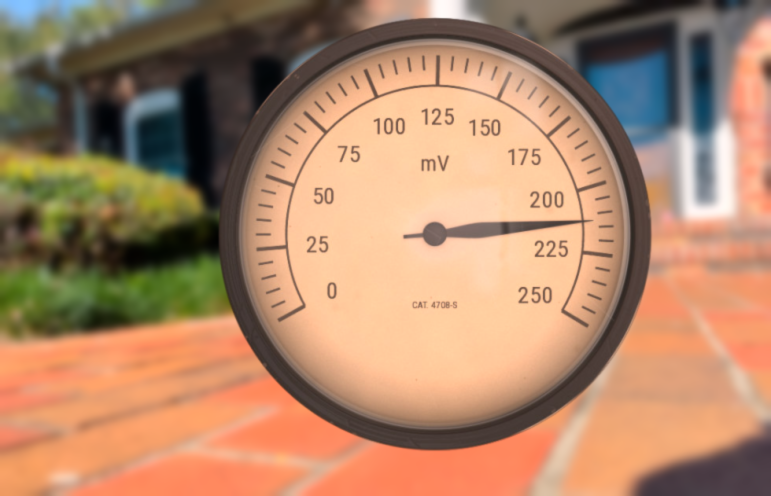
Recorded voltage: 212.5 mV
